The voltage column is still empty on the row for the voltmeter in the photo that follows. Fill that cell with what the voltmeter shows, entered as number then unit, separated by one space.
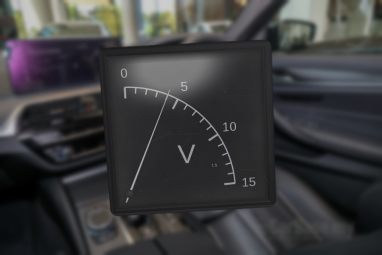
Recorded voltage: 4 V
